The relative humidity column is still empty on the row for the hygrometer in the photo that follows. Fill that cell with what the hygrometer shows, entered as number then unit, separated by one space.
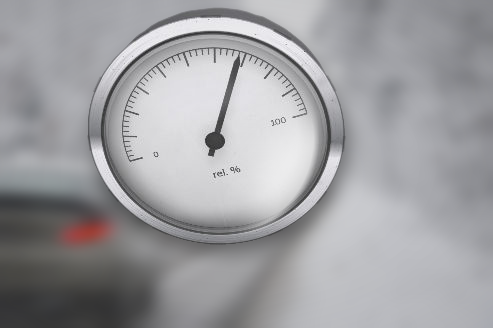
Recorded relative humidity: 68 %
